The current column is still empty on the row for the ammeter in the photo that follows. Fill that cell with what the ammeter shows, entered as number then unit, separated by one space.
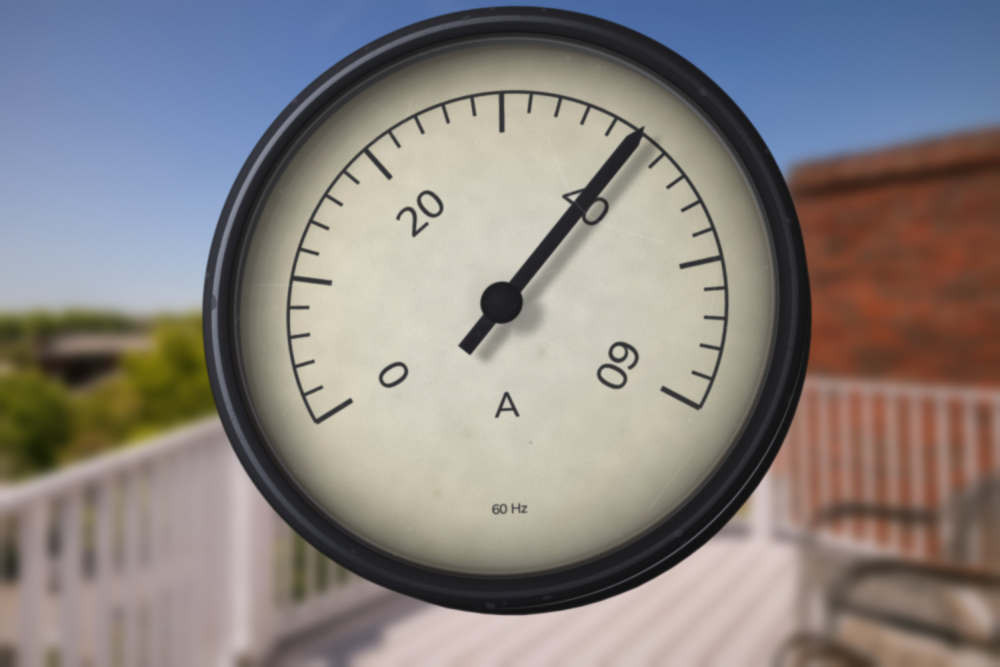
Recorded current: 40 A
